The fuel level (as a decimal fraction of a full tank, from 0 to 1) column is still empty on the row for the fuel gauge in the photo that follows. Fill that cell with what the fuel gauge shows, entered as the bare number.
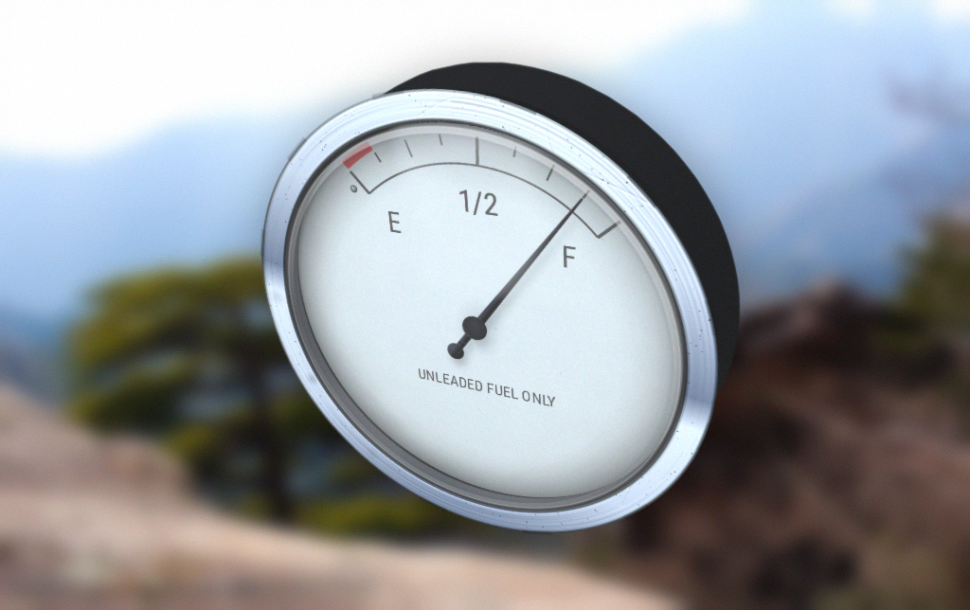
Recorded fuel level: 0.875
